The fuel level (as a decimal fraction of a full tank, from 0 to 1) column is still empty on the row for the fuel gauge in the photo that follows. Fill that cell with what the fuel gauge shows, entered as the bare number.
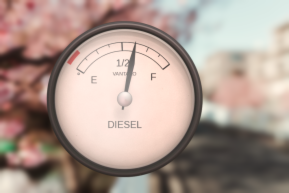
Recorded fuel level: 0.625
